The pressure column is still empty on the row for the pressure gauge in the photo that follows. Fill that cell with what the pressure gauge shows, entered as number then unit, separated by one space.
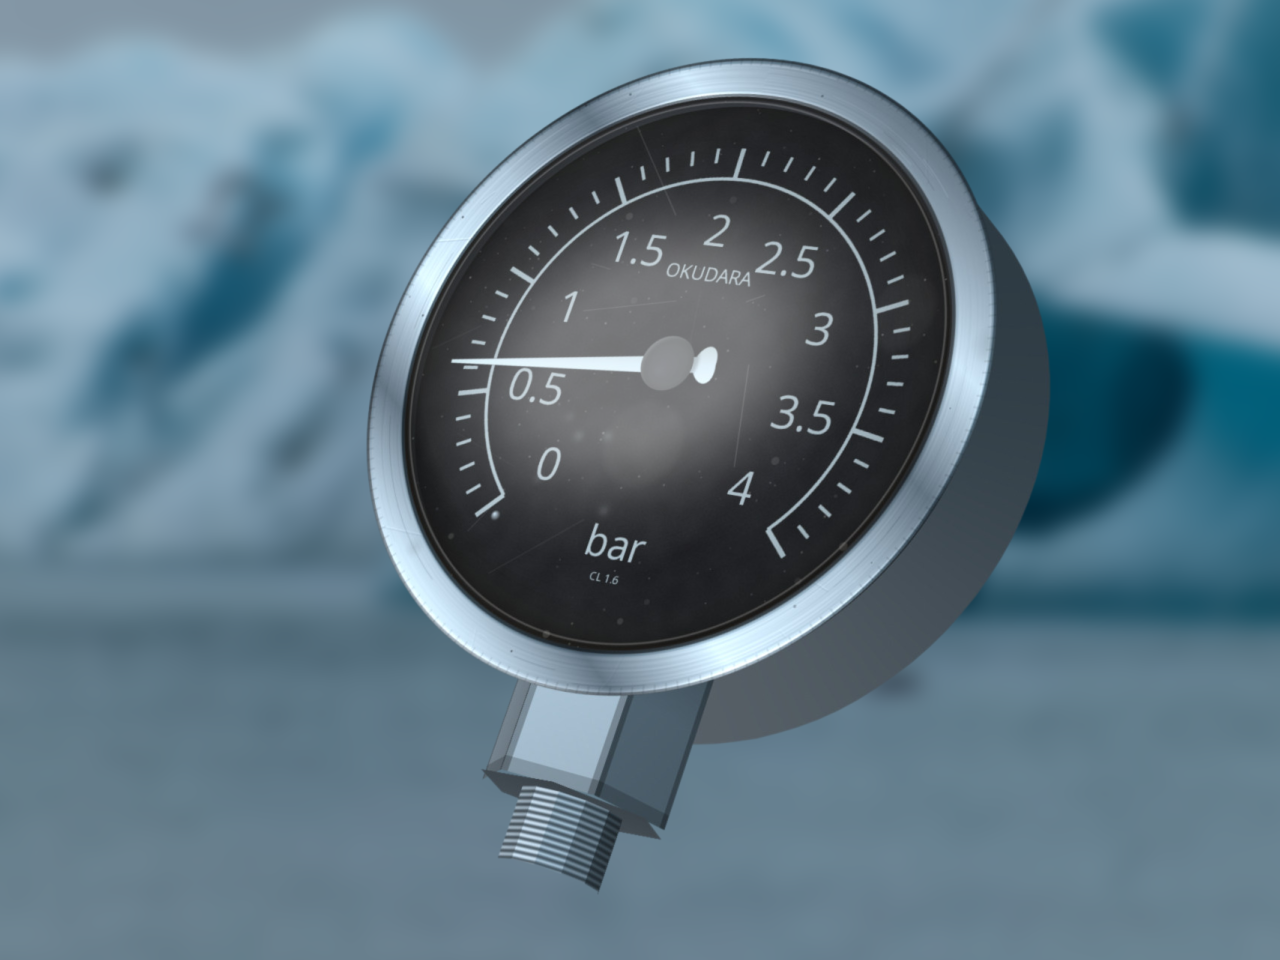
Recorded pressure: 0.6 bar
